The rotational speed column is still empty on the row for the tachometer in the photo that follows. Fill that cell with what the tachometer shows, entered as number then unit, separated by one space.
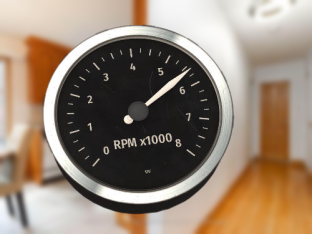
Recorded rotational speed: 5625 rpm
